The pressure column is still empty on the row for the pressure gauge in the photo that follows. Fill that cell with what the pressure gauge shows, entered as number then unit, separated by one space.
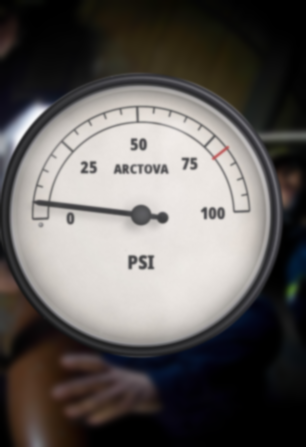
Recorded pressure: 5 psi
